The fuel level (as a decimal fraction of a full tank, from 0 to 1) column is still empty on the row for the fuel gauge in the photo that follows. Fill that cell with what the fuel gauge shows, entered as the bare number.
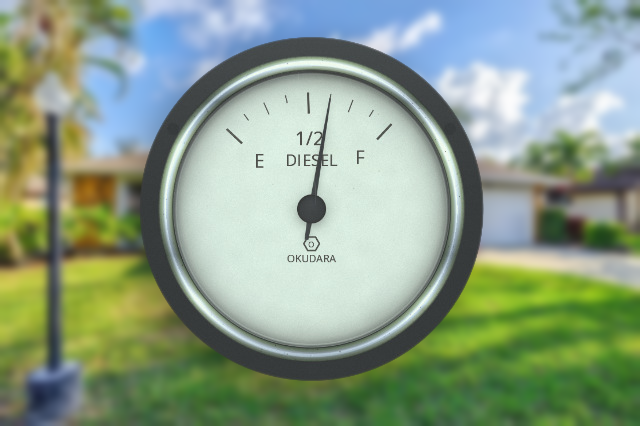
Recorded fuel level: 0.625
